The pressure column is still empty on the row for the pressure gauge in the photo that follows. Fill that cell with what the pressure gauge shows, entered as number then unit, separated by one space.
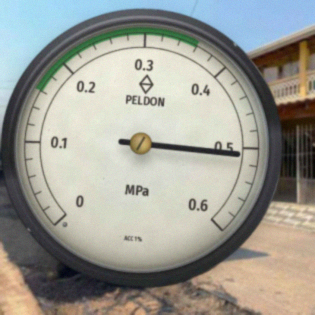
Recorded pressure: 0.51 MPa
